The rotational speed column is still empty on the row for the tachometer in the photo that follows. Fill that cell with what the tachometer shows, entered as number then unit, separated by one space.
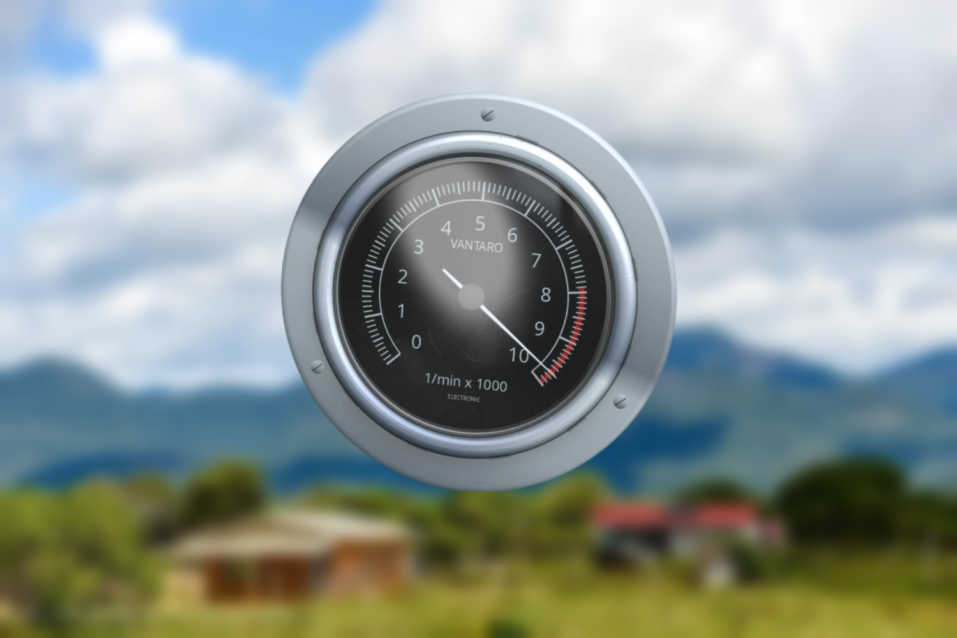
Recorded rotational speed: 9700 rpm
